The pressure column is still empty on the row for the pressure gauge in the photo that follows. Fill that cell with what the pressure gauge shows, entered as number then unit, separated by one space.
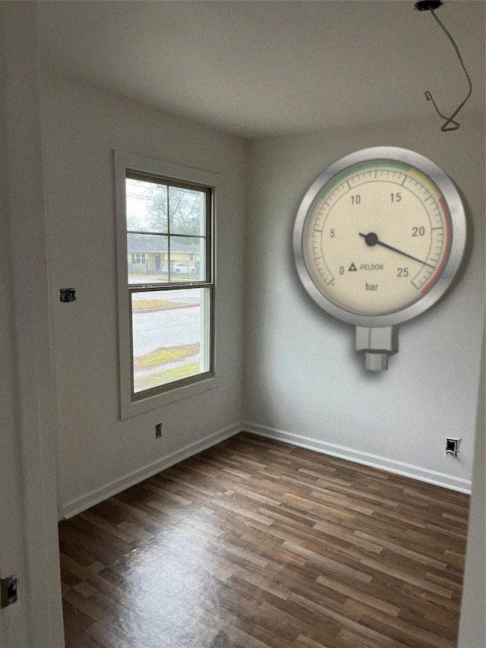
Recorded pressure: 23 bar
